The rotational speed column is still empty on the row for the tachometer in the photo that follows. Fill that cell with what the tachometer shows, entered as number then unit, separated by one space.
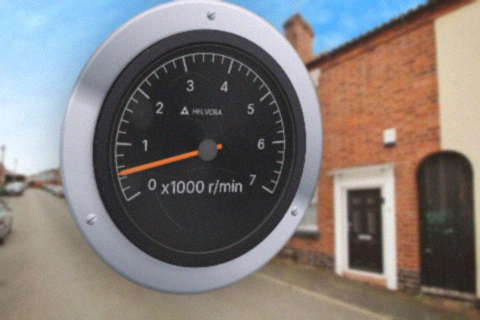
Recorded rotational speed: 500 rpm
